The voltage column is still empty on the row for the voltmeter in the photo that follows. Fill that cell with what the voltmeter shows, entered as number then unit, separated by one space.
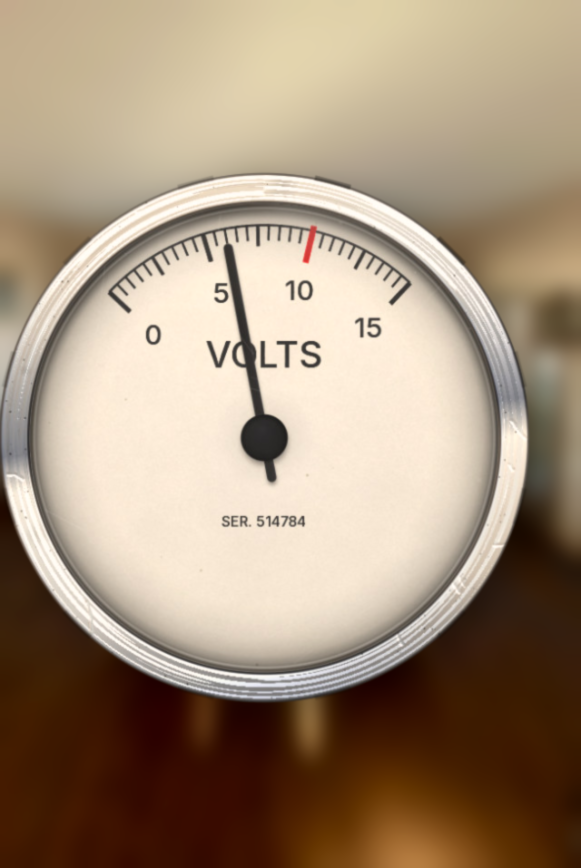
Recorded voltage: 6 V
